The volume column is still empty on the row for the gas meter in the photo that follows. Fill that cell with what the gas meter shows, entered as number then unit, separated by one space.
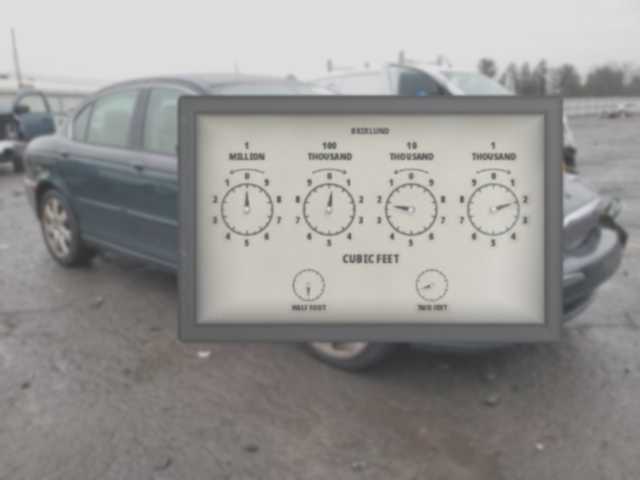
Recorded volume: 2200 ft³
